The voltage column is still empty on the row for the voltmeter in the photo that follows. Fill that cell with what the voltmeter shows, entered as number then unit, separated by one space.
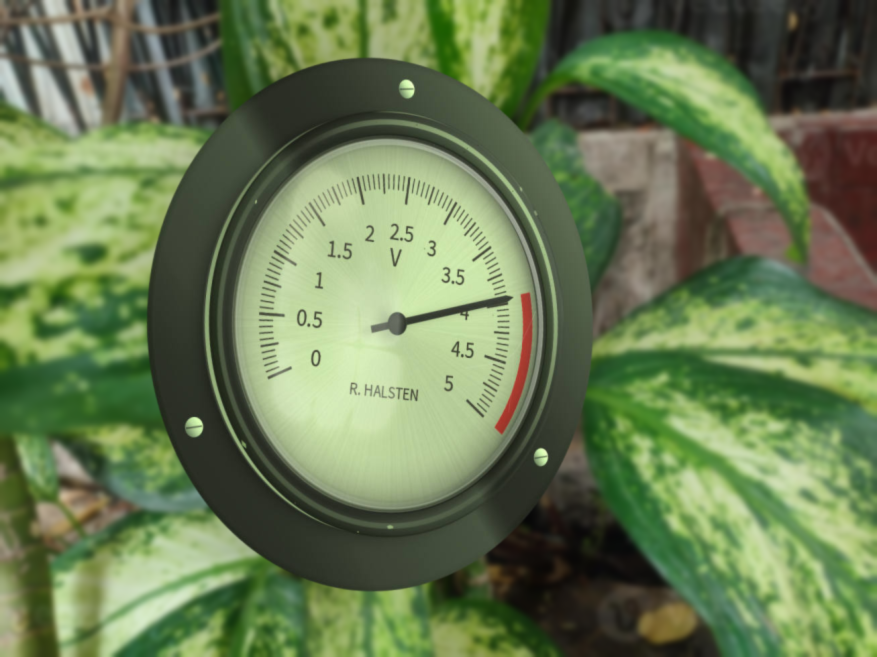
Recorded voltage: 3.95 V
